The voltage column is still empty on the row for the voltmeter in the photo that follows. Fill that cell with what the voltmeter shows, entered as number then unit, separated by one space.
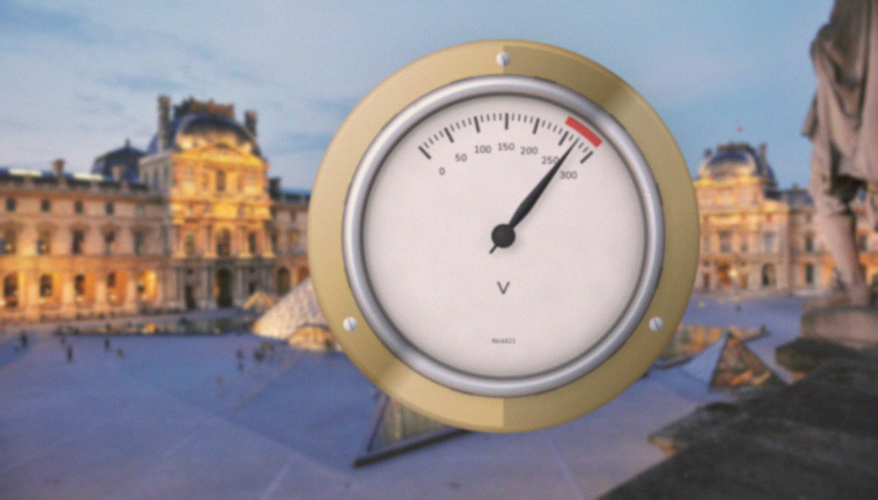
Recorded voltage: 270 V
